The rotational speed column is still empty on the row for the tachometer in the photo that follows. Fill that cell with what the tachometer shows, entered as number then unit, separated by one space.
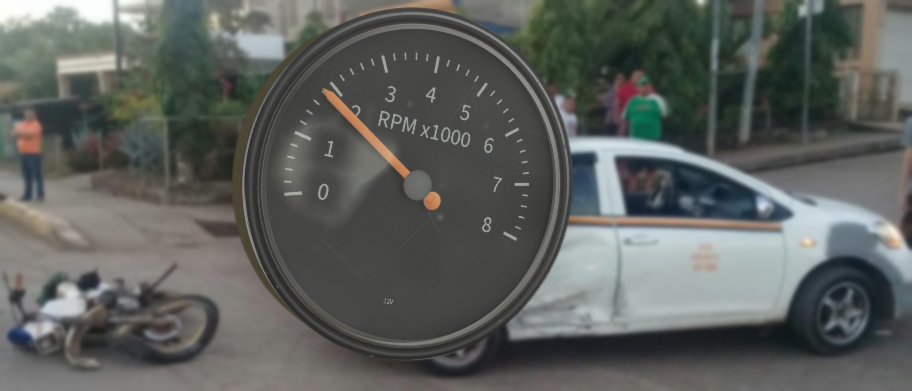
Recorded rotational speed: 1800 rpm
